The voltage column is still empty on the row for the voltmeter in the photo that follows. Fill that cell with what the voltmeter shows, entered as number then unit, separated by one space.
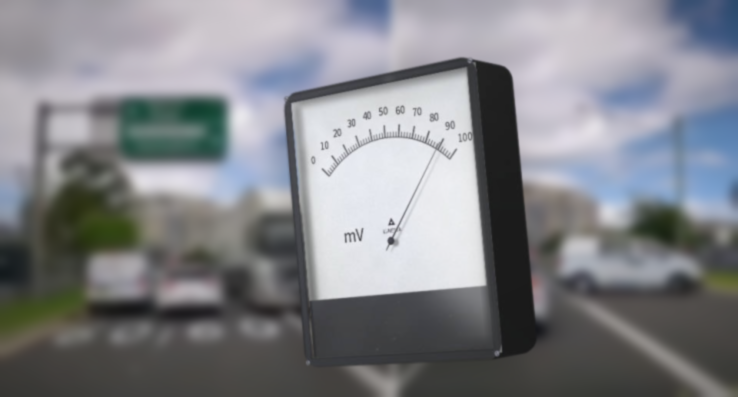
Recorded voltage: 90 mV
